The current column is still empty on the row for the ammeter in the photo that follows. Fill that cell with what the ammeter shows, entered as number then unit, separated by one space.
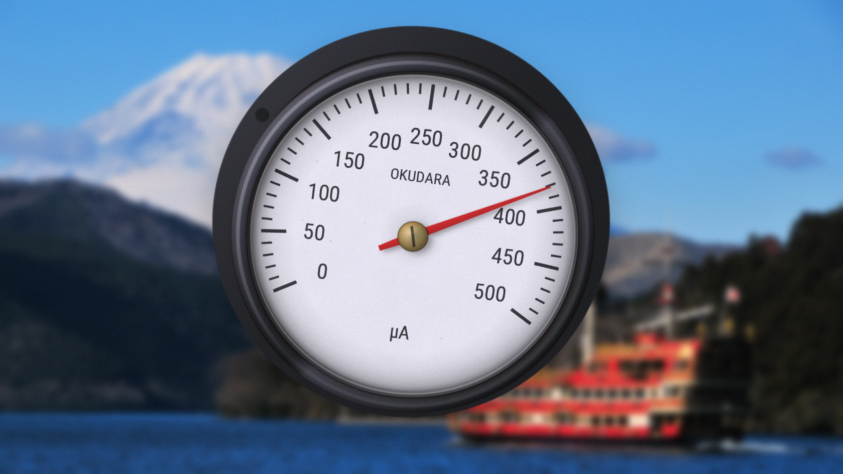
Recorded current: 380 µA
